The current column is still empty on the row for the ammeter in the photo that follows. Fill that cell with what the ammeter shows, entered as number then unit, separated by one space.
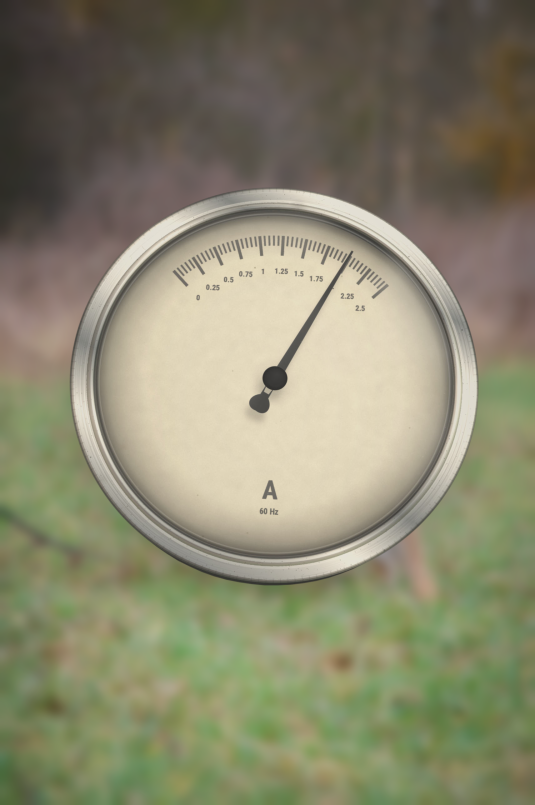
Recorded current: 2 A
